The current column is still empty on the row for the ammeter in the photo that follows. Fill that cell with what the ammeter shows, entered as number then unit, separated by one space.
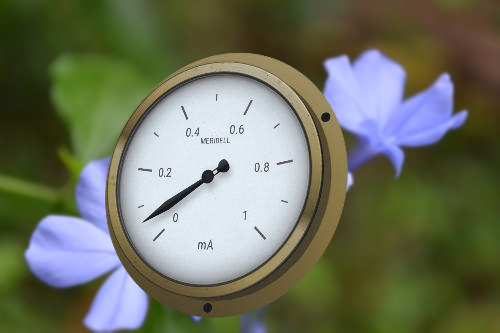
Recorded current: 0.05 mA
